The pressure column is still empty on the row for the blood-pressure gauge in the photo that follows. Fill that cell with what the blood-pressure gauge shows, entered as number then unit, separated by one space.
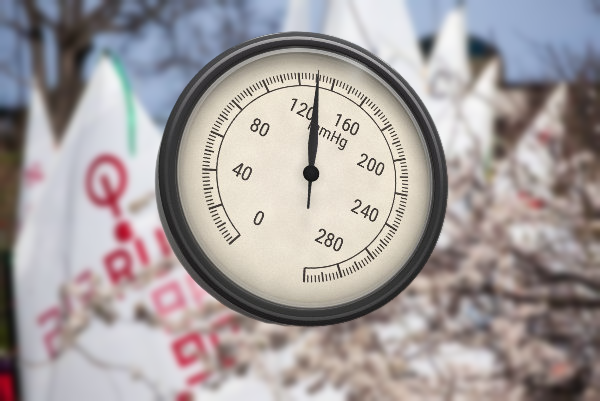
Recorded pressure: 130 mmHg
